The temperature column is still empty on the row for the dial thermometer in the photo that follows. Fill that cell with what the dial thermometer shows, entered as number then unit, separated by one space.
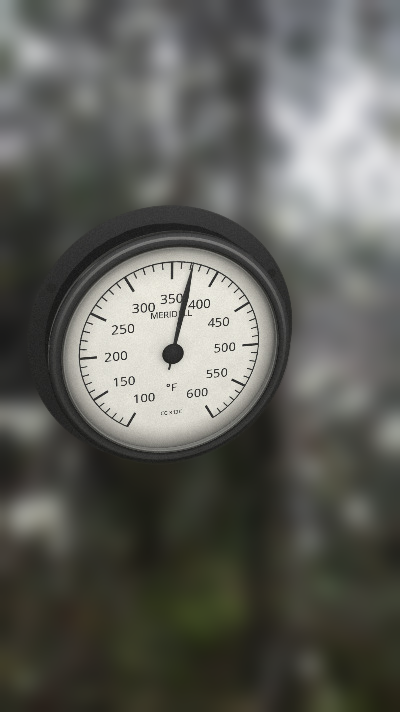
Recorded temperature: 370 °F
